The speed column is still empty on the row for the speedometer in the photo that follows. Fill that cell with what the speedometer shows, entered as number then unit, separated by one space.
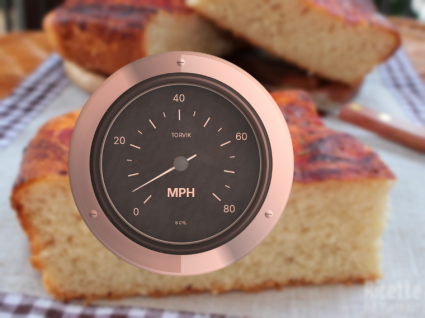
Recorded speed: 5 mph
